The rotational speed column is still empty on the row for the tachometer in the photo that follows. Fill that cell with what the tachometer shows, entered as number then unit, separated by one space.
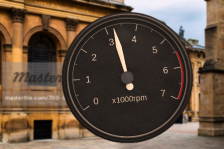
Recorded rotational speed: 3250 rpm
